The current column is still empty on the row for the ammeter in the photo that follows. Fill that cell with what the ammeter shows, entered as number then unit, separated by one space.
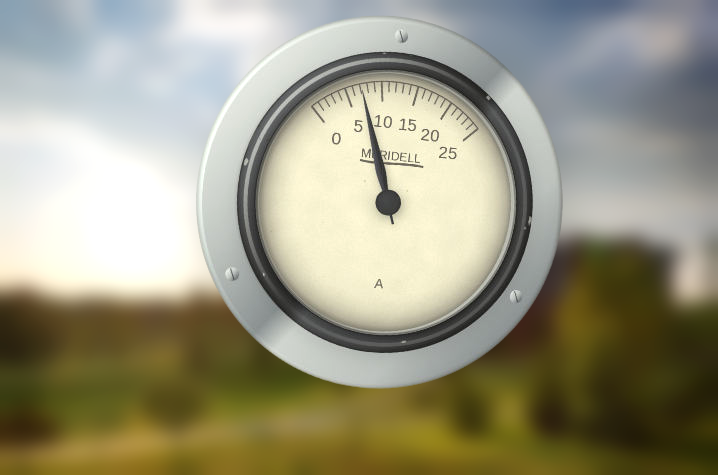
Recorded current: 7 A
